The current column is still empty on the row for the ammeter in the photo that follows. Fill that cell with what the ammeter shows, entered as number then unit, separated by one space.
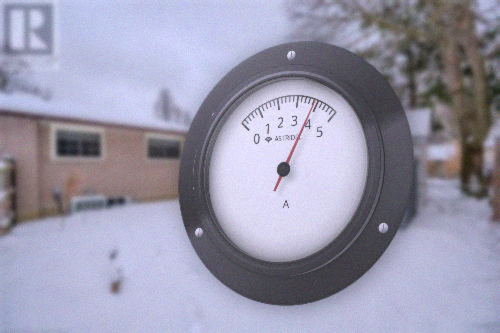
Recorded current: 4 A
